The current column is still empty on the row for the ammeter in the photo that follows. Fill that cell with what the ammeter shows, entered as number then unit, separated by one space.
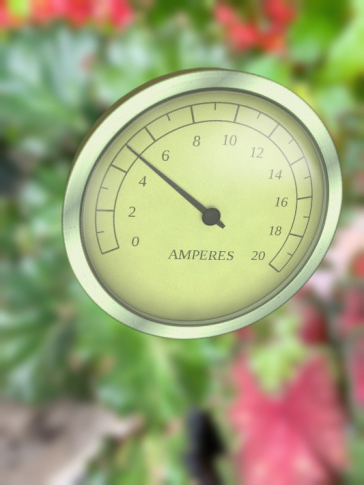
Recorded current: 5 A
